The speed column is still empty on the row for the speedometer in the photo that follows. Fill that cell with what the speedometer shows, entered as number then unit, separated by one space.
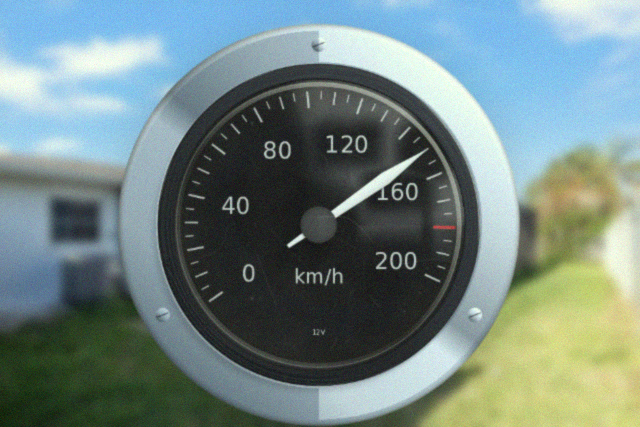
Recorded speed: 150 km/h
